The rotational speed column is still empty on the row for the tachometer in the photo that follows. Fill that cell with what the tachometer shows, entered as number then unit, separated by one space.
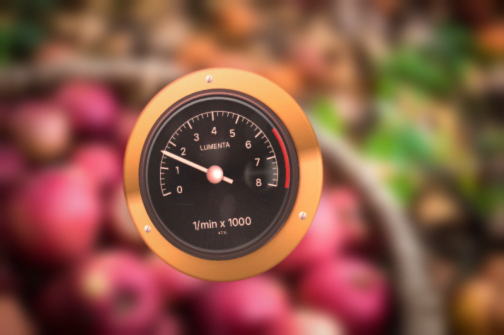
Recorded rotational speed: 1600 rpm
